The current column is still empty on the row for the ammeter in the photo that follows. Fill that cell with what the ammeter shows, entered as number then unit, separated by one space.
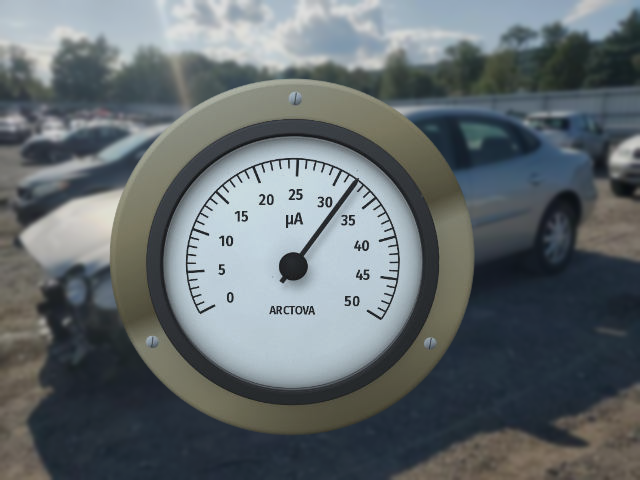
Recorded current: 32 µA
